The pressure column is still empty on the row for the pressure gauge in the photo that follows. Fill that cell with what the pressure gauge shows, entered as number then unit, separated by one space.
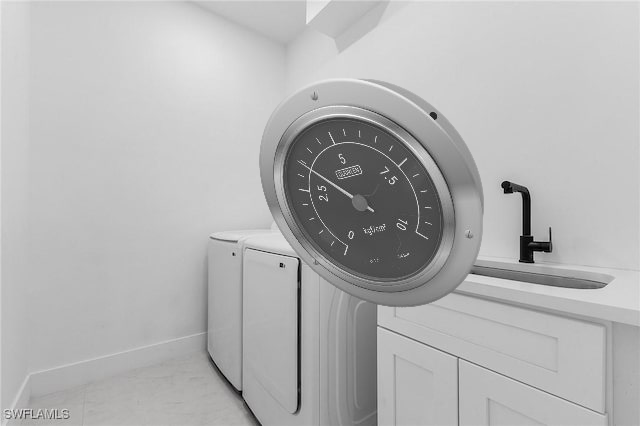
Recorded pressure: 3.5 kg/cm²
